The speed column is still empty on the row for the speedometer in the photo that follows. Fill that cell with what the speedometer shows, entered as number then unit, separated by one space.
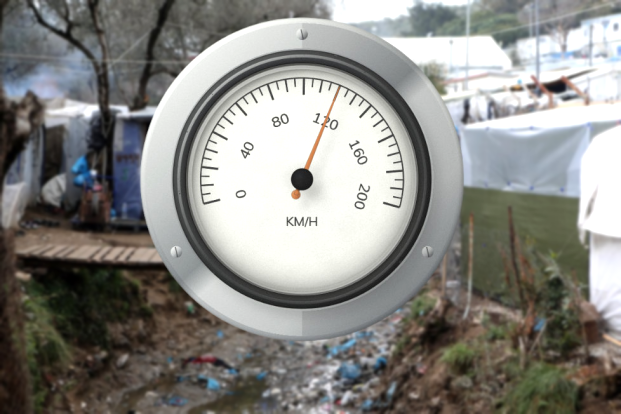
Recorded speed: 120 km/h
